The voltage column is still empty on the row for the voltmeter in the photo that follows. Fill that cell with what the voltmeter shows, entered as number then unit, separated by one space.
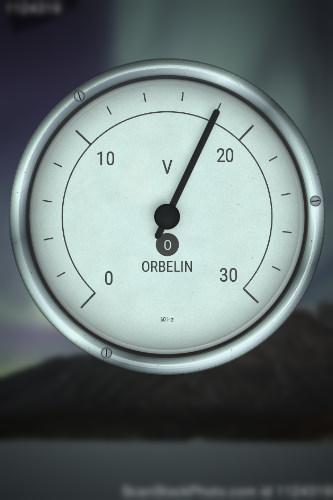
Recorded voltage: 18 V
